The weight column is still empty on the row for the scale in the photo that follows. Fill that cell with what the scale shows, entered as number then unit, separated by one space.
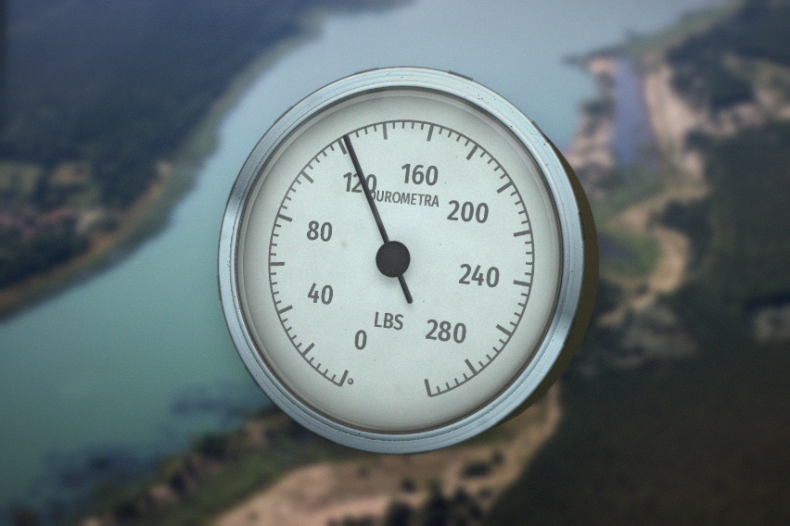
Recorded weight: 124 lb
